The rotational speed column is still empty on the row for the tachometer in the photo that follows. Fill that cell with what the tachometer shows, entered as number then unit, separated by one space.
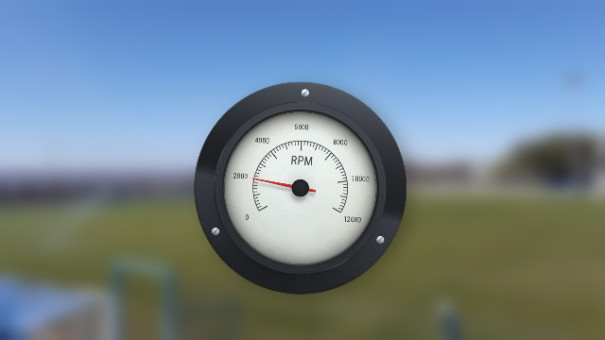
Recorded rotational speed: 2000 rpm
